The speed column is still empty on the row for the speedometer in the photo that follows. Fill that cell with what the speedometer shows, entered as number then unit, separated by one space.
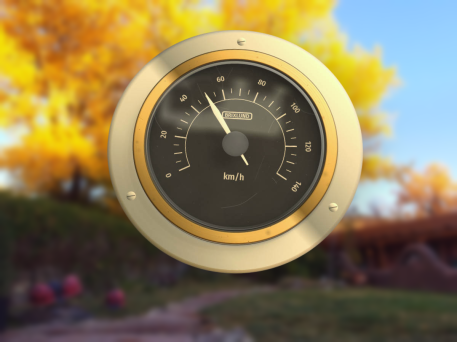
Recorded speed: 50 km/h
